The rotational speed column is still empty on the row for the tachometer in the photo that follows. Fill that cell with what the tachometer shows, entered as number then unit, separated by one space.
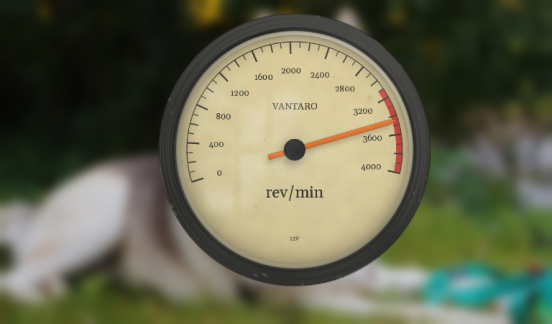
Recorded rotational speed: 3450 rpm
